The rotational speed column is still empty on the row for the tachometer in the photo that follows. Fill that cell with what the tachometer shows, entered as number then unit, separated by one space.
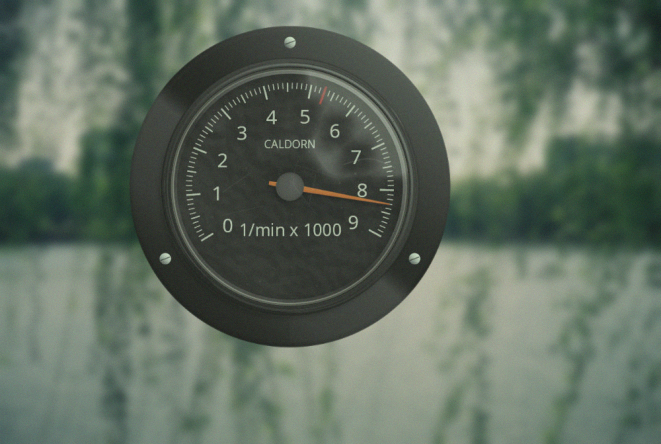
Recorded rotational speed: 8300 rpm
